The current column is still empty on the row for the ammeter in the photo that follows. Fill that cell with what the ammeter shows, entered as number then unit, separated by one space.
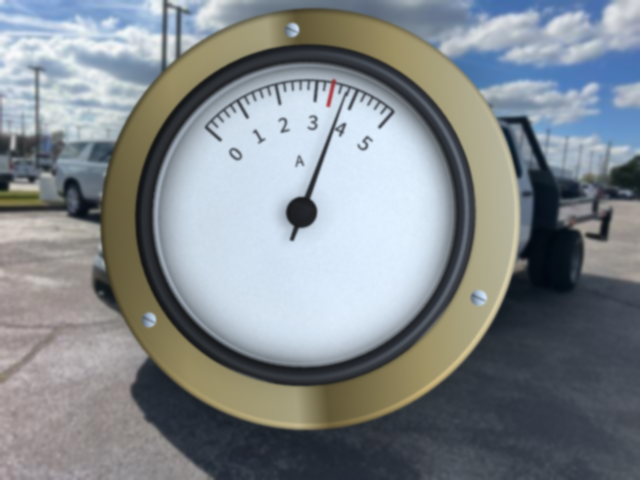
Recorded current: 3.8 A
